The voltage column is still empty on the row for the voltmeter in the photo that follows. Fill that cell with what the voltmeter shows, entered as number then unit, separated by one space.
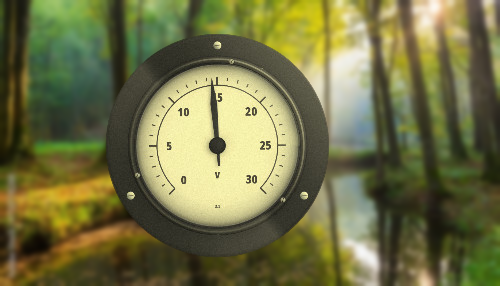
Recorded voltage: 14.5 V
